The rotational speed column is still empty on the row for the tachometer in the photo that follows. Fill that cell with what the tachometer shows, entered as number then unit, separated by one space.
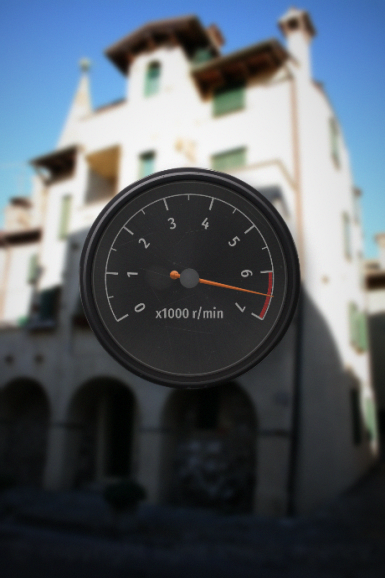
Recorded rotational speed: 6500 rpm
